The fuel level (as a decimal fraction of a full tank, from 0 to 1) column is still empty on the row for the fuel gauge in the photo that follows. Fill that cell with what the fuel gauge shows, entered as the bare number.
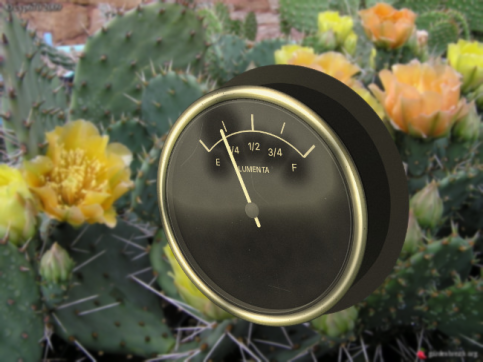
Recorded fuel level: 0.25
